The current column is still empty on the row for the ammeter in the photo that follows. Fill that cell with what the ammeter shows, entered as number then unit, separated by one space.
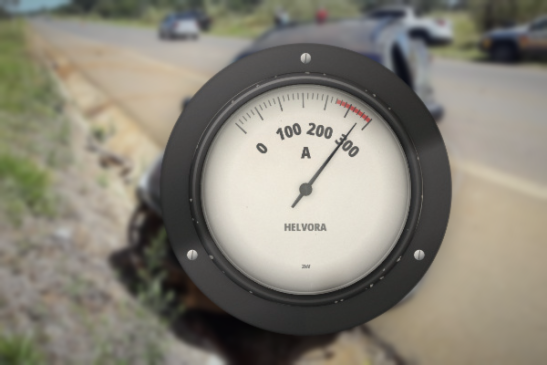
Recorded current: 280 A
